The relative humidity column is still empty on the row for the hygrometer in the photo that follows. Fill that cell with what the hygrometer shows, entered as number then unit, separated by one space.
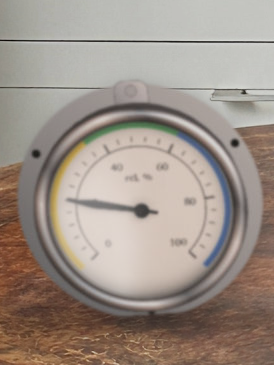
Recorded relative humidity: 20 %
